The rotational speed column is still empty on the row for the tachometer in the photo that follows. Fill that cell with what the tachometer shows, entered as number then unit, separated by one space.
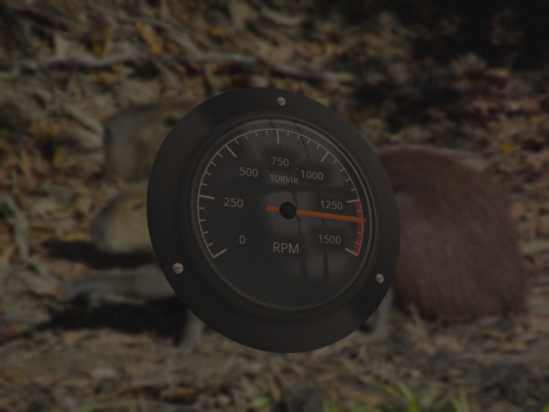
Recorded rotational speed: 1350 rpm
